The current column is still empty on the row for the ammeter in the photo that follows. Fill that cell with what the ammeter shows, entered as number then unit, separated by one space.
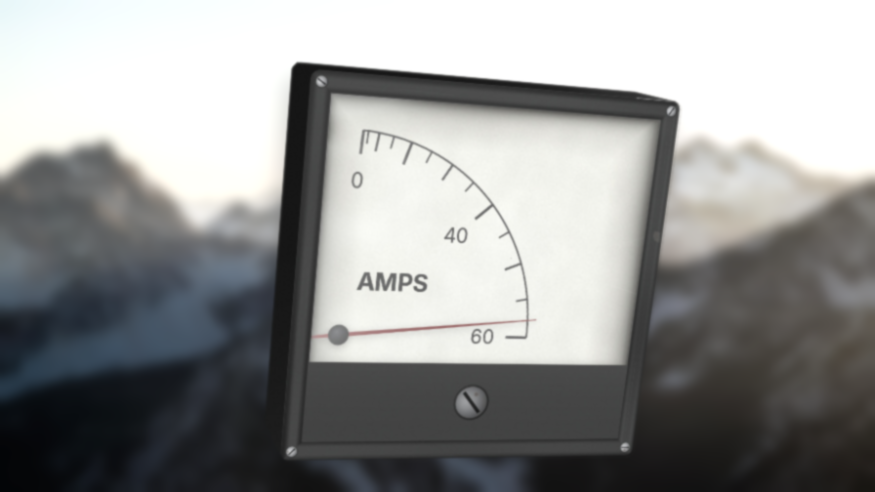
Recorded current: 57.5 A
